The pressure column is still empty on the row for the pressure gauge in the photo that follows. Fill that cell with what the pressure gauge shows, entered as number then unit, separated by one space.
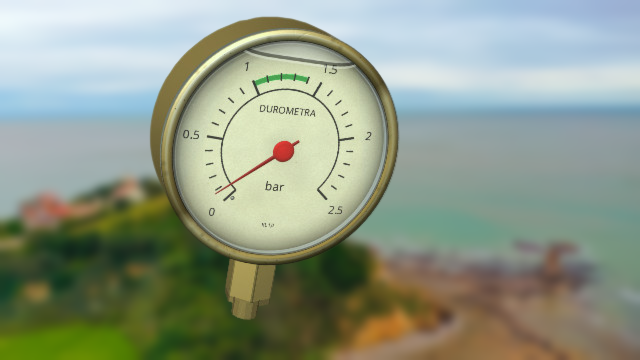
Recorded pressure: 0.1 bar
